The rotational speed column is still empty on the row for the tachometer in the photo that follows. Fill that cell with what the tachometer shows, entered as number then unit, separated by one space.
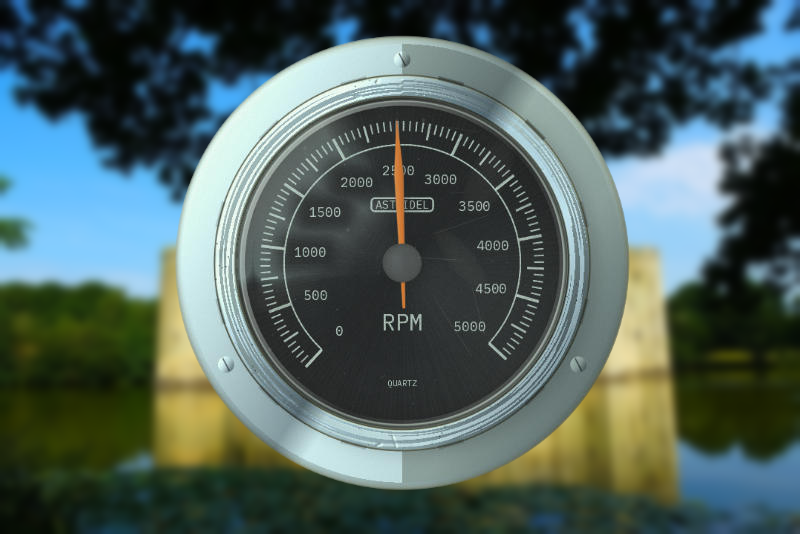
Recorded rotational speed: 2500 rpm
